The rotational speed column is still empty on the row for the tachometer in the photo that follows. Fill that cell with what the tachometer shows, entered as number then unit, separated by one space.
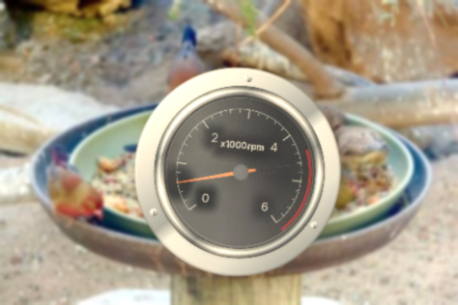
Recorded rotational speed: 600 rpm
